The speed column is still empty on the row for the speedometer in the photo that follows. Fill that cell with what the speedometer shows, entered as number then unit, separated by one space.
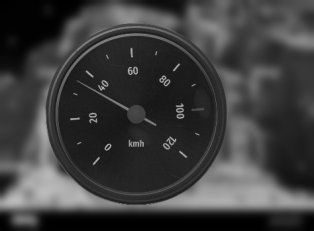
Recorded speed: 35 km/h
